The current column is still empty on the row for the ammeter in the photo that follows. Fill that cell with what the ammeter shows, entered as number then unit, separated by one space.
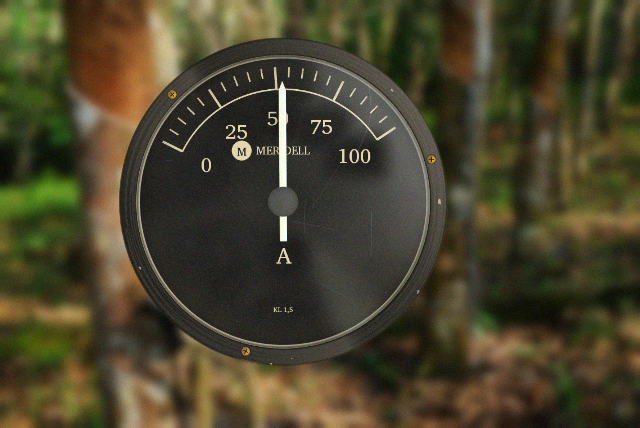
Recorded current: 52.5 A
